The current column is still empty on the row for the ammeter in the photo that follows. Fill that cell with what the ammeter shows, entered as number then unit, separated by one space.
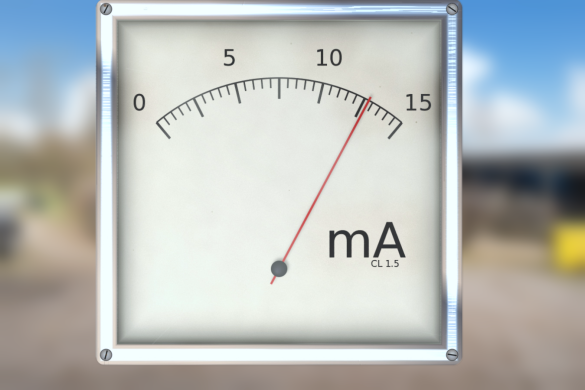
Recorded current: 12.75 mA
